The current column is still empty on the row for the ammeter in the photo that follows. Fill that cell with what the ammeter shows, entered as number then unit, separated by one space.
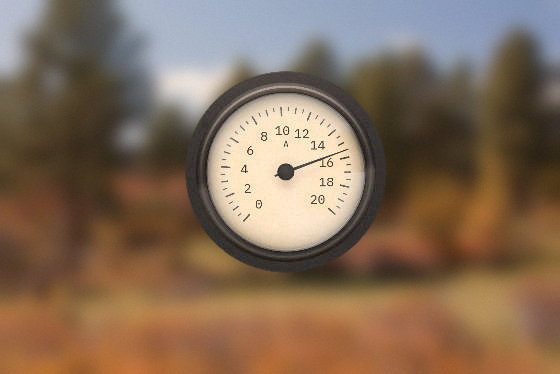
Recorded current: 15.5 A
